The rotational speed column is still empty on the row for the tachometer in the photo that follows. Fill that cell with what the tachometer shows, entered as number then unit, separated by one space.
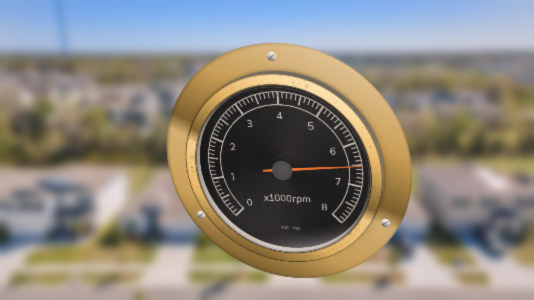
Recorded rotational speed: 6500 rpm
